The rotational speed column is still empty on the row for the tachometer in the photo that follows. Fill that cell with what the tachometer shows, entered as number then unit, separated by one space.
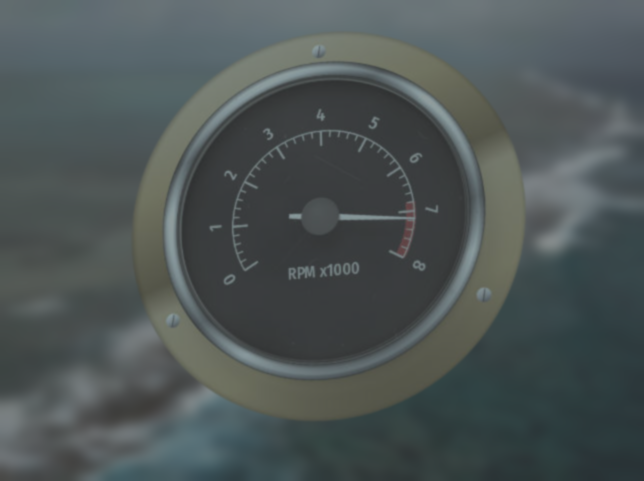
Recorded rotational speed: 7200 rpm
